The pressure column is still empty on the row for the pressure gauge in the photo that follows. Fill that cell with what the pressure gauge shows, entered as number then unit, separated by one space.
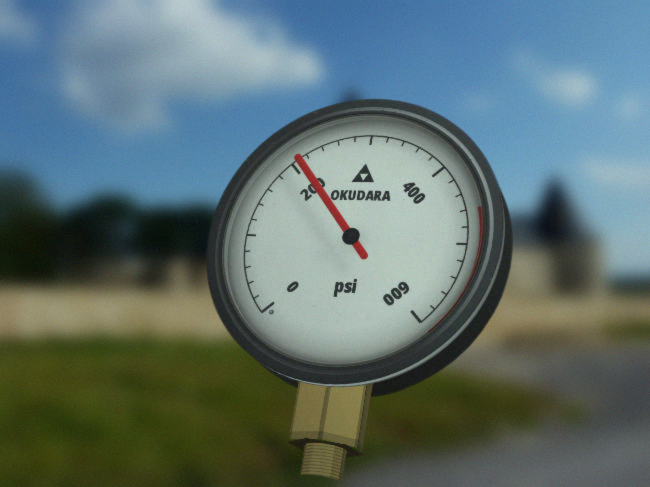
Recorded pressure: 210 psi
